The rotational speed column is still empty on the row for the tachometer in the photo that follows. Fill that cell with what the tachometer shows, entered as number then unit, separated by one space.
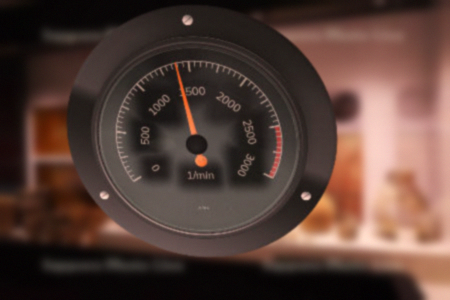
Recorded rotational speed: 1400 rpm
